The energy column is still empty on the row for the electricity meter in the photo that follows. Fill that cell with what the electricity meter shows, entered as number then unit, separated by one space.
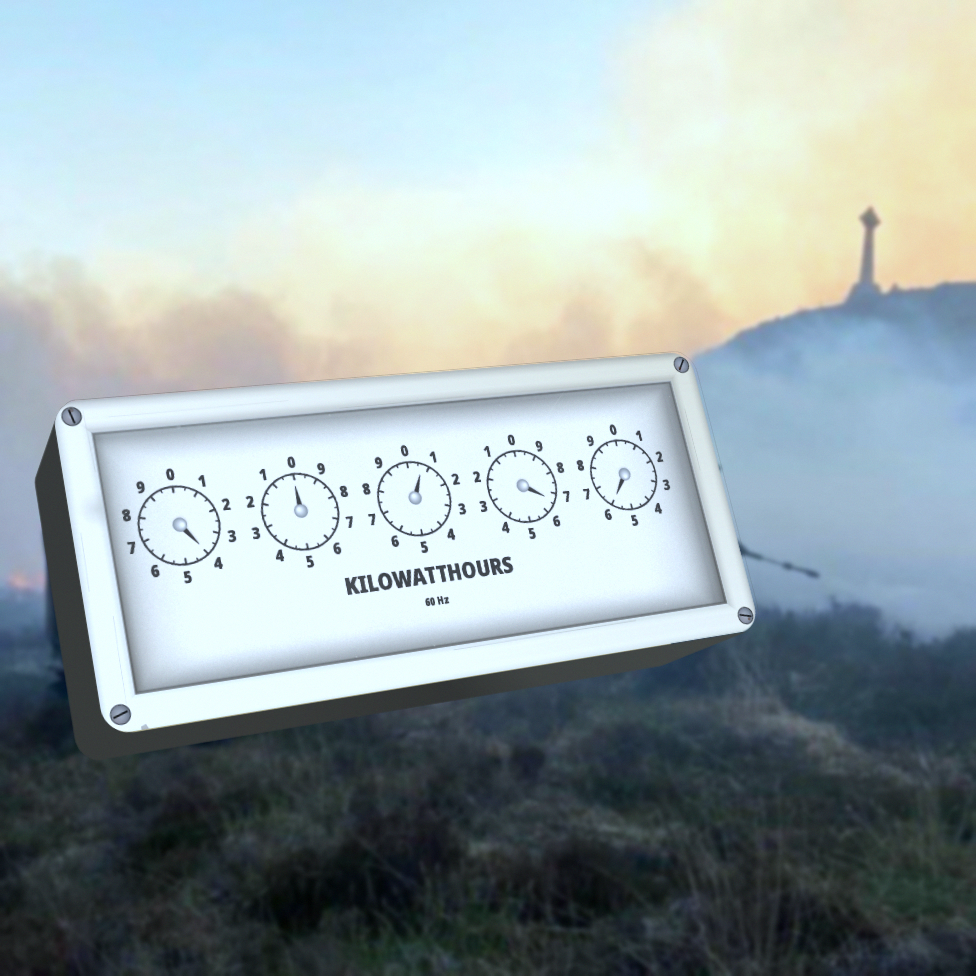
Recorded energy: 40066 kWh
